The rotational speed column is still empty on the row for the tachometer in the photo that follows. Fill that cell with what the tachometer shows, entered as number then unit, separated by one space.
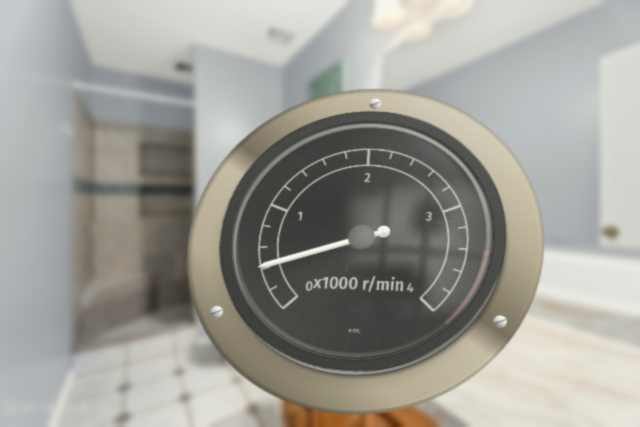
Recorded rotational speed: 400 rpm
